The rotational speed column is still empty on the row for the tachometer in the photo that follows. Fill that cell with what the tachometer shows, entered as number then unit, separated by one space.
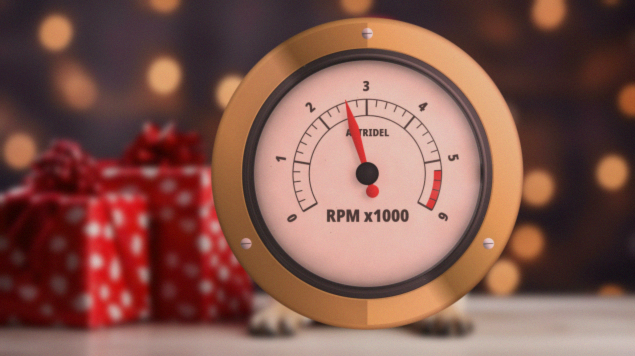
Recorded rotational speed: 2600 rpm
